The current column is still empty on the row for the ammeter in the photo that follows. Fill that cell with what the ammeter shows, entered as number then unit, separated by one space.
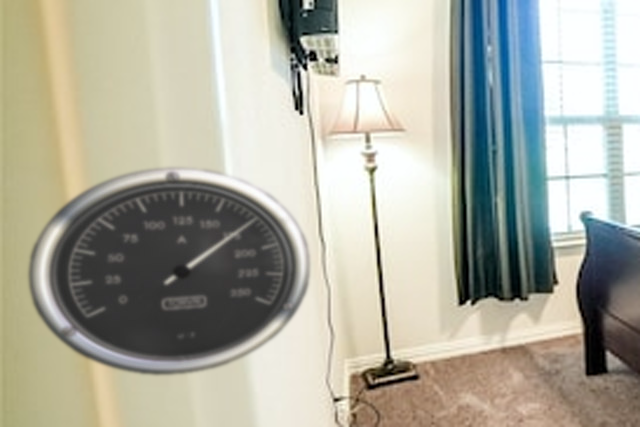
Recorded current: 175 A
